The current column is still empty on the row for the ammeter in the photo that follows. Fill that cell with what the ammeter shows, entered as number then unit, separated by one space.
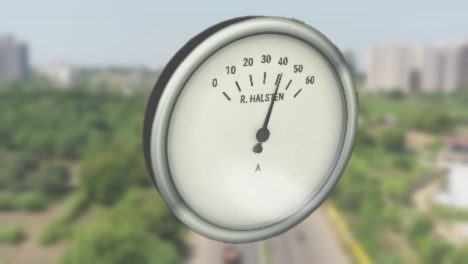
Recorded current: 40 A
